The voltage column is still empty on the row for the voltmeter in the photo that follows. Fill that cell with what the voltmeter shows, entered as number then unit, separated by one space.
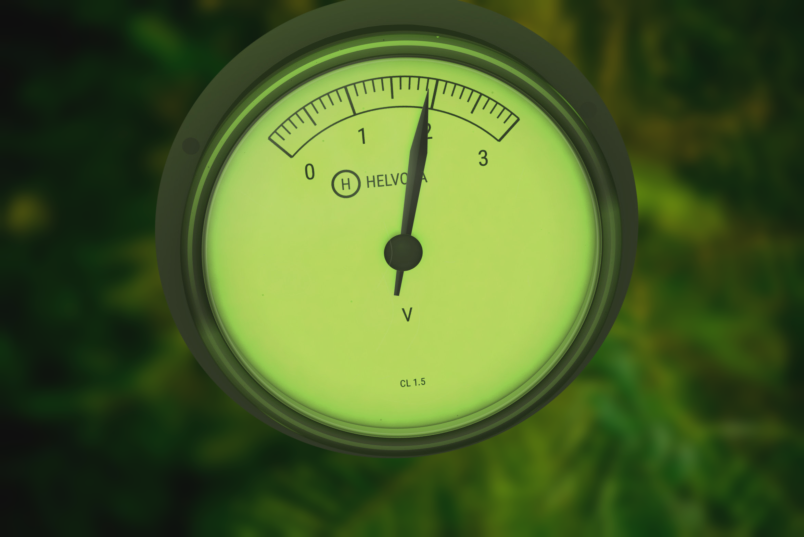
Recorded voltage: 1.9 V
